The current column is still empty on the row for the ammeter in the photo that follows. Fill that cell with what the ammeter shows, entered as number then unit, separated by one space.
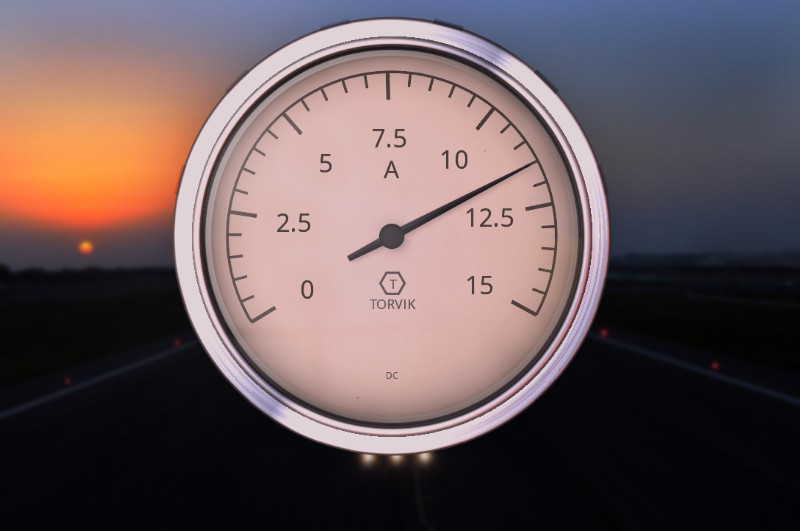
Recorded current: 11.5 A
